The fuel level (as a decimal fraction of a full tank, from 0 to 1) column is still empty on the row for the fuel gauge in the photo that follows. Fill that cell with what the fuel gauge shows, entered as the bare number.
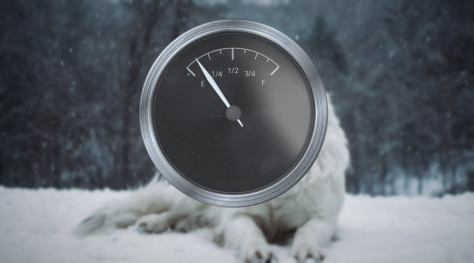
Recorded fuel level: 0.125
